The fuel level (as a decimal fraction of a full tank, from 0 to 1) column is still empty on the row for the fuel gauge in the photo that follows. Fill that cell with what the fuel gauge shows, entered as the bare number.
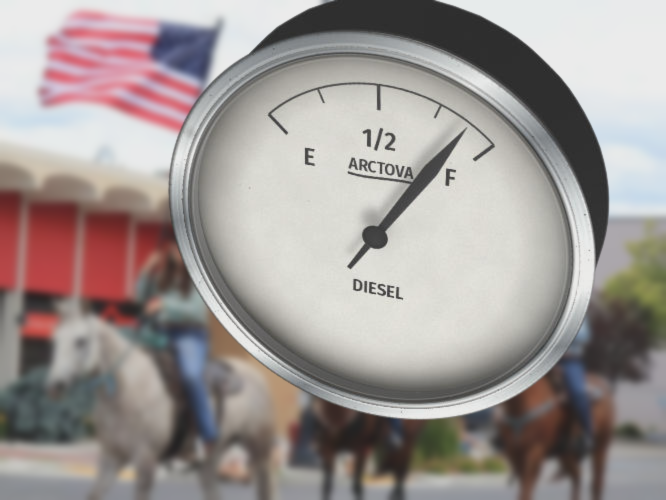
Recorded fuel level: 0.875
